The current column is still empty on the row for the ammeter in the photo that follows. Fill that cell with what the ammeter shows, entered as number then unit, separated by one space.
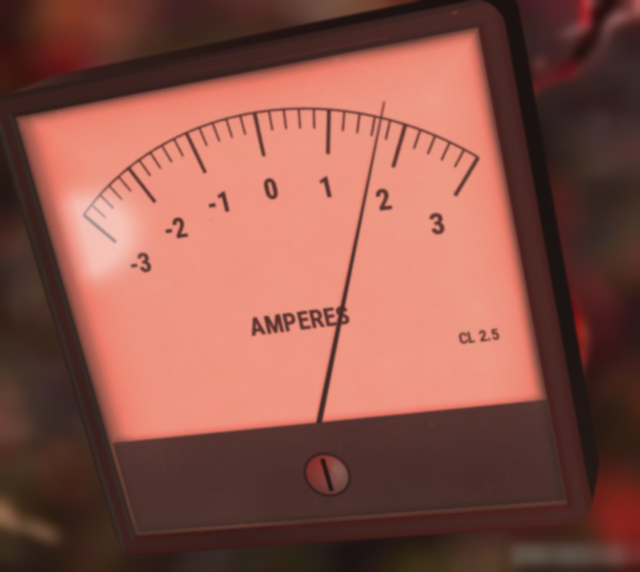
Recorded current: 1.7 A
